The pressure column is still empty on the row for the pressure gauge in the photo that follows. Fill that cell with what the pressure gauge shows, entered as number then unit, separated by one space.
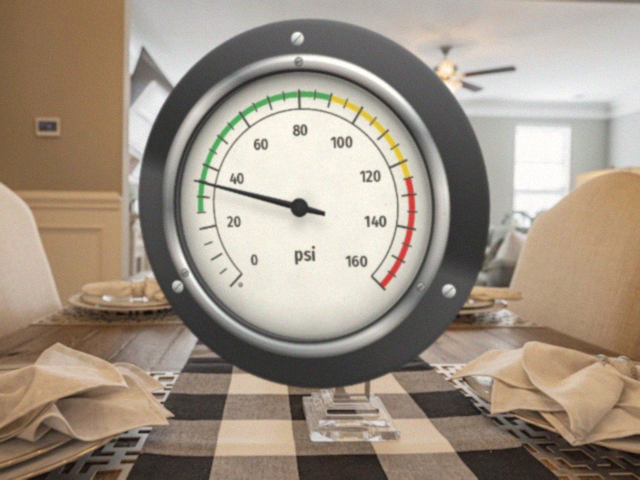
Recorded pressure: 35 psi
